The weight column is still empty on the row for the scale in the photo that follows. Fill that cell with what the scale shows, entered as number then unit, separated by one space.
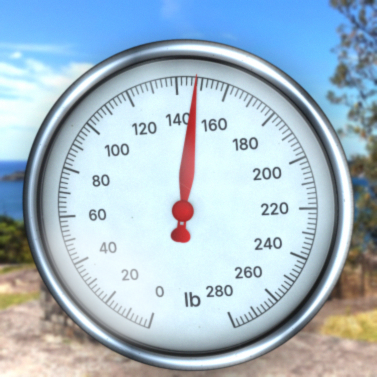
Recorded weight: 148 lb
